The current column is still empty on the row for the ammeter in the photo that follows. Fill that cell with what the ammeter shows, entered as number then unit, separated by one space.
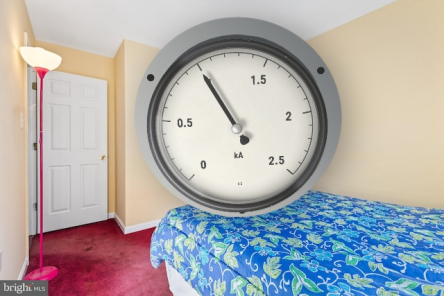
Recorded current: 1 kA
